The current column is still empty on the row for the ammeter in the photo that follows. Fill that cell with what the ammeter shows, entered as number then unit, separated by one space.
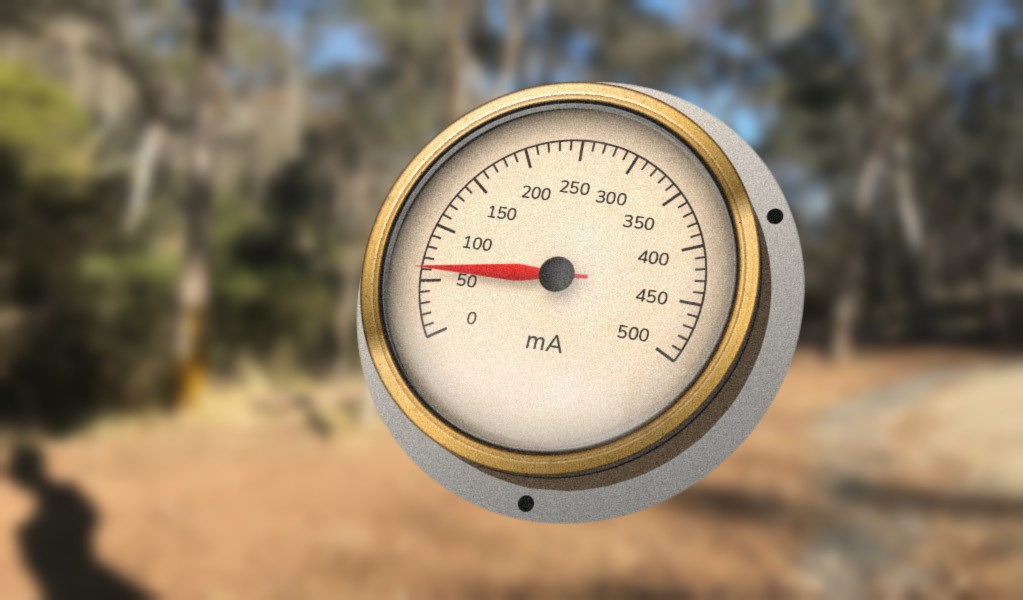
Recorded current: 60 mA
